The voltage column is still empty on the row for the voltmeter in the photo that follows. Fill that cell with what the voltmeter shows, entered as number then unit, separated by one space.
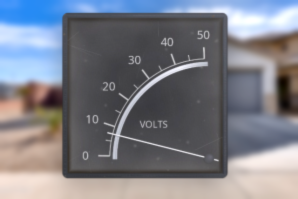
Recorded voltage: 7.5 V
